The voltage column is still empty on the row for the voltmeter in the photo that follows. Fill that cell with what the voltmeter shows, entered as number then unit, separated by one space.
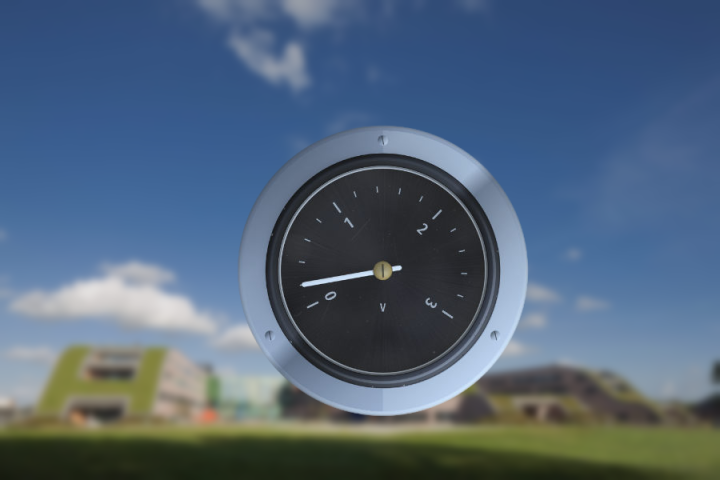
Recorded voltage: 0.2 V
